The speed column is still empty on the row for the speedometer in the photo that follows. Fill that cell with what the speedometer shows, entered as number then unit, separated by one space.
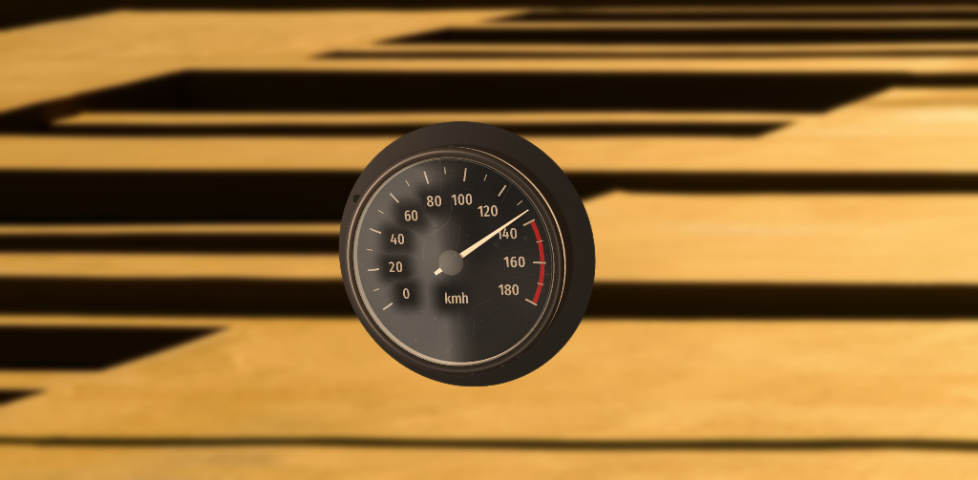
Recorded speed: 135 km/h
